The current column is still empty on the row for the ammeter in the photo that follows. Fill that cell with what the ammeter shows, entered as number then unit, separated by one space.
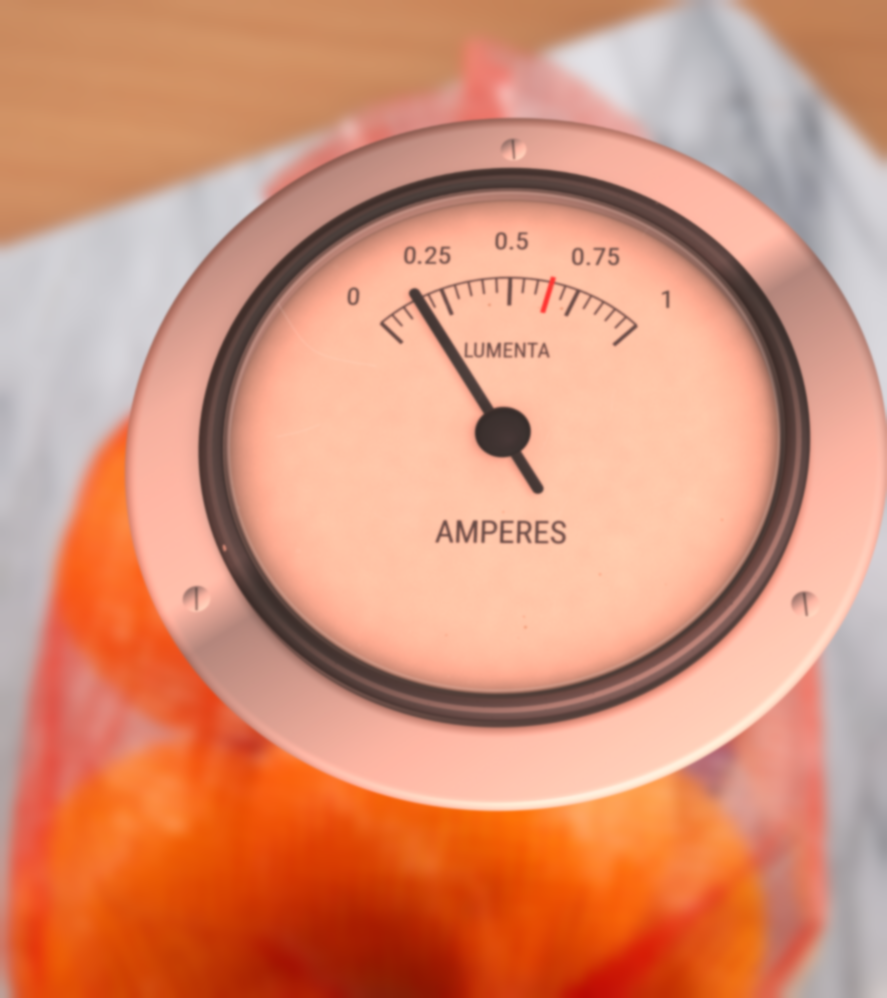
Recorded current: 0.15 A
